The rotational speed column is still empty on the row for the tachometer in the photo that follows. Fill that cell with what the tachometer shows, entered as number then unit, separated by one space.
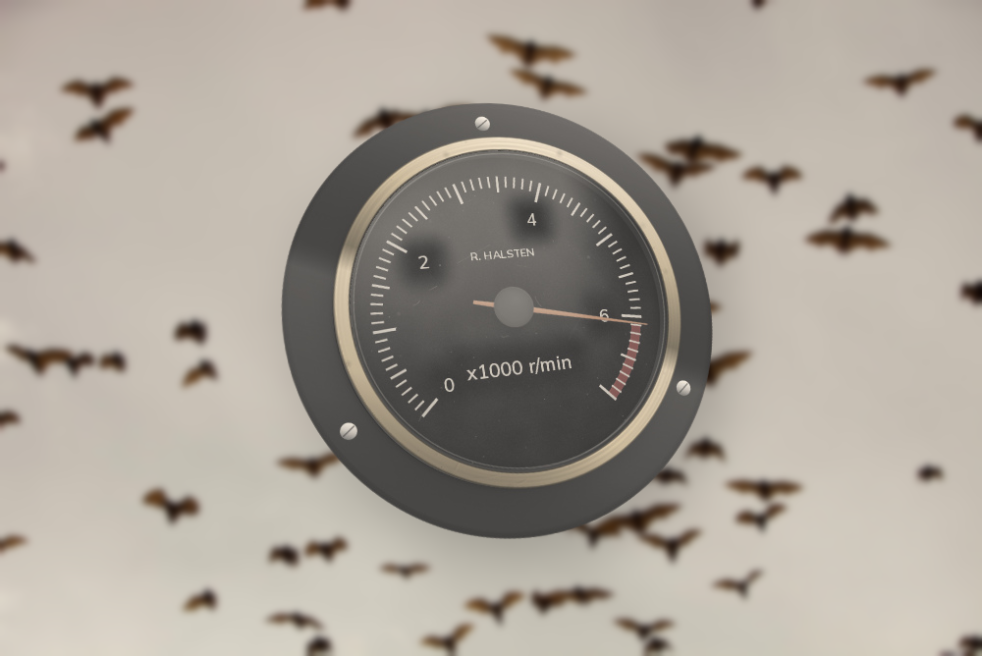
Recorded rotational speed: 6100 rpm
